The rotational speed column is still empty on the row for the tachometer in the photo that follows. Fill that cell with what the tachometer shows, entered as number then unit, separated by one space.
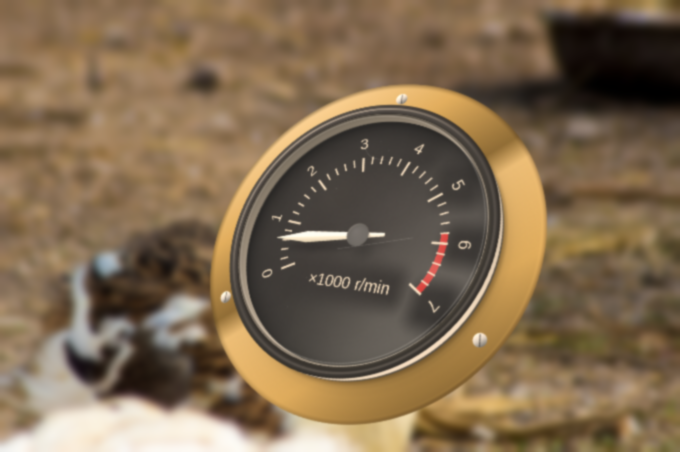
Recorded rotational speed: 600 rpm
